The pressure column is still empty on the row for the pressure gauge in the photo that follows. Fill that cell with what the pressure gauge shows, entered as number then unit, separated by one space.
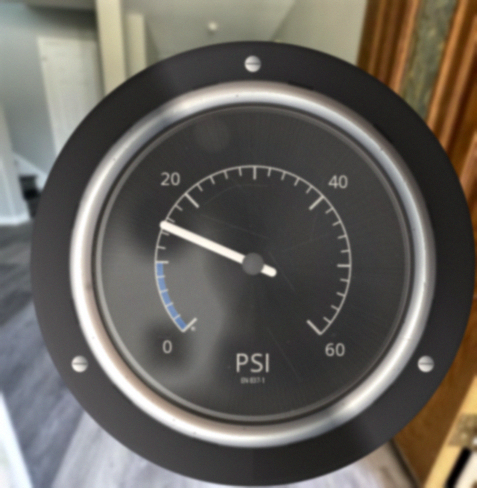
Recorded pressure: 15 psi
